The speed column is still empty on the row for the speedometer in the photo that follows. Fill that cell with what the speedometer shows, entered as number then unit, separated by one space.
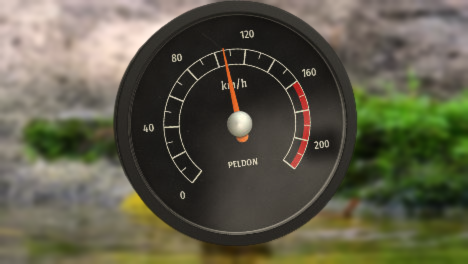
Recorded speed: 105 km/h
